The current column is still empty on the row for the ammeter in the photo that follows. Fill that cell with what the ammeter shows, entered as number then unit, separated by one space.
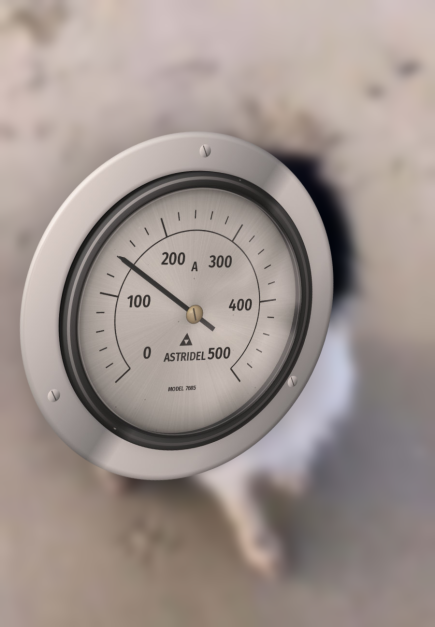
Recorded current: 140 A
